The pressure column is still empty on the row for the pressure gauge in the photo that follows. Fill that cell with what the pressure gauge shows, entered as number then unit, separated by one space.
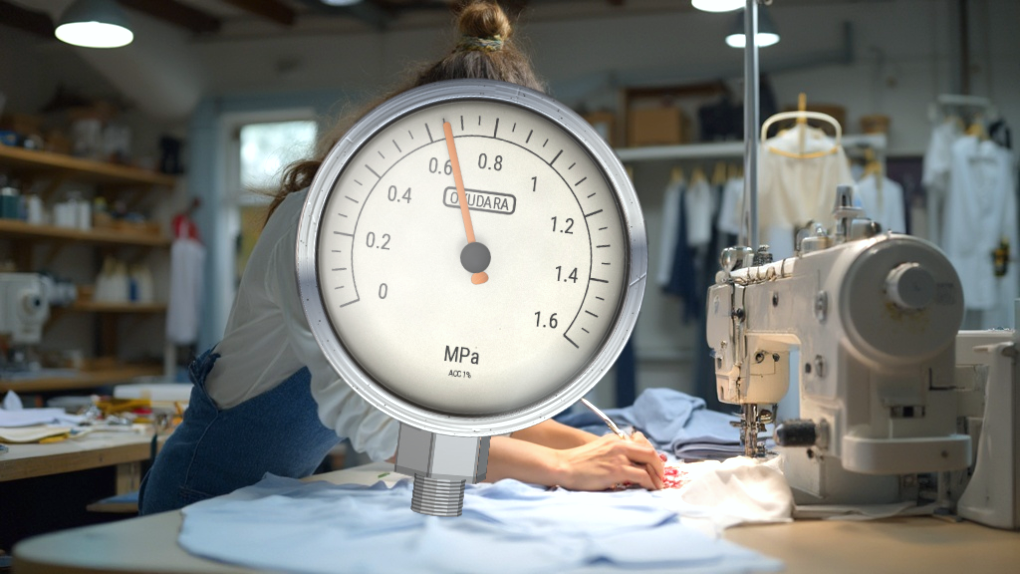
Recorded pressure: 0.65 MPa
